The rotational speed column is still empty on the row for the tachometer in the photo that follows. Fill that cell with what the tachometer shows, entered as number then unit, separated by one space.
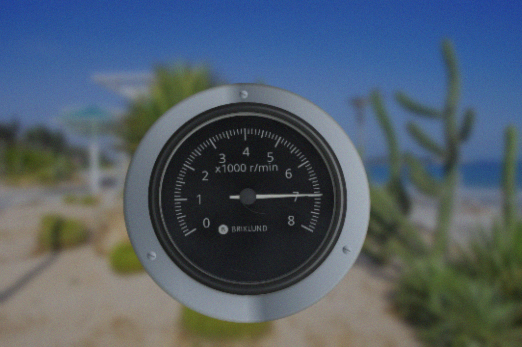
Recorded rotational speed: 7000 rpm
